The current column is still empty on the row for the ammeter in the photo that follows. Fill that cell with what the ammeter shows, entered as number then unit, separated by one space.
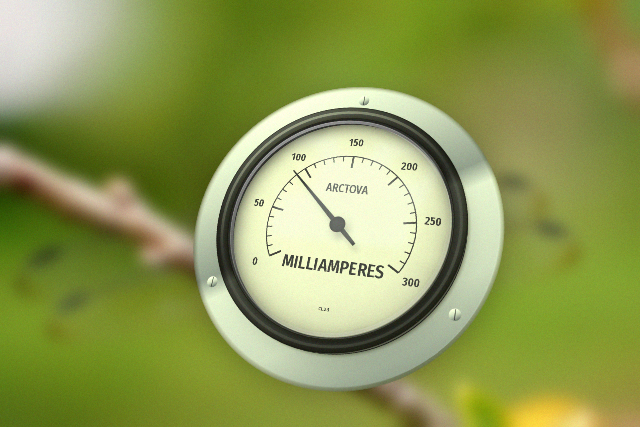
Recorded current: 90 mA
